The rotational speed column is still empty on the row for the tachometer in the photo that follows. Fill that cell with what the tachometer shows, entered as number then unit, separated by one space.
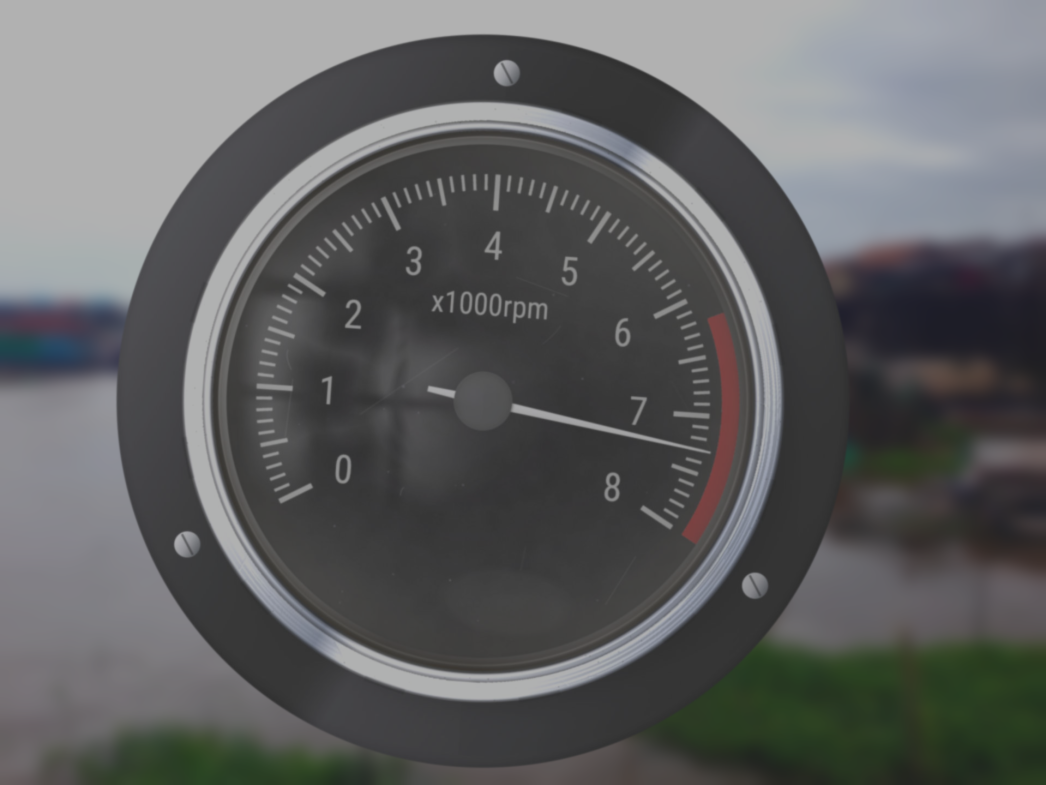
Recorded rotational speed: 7300 rpm
